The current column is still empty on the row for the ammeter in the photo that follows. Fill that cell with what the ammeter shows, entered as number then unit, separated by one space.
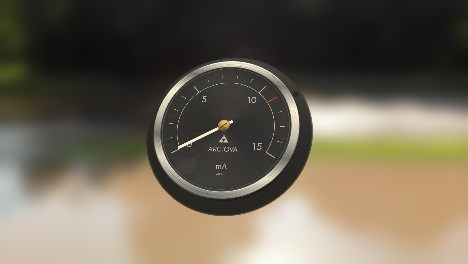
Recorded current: 0 mA
